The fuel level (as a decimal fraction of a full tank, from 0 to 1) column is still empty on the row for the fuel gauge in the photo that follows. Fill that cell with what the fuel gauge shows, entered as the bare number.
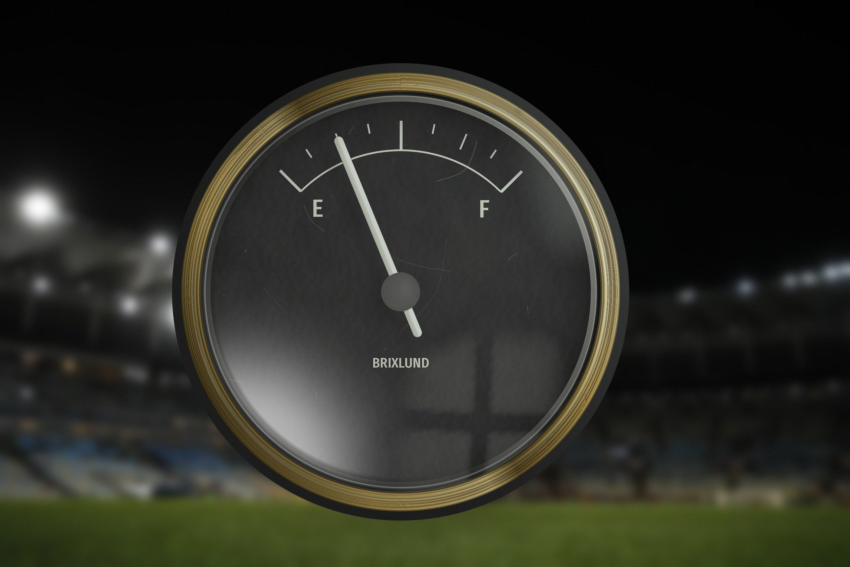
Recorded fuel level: 0.25
